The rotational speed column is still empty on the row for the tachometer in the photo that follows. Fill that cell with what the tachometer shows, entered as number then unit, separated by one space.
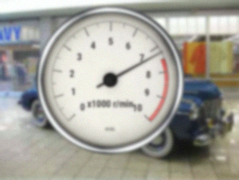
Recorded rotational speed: 7250 rpm
